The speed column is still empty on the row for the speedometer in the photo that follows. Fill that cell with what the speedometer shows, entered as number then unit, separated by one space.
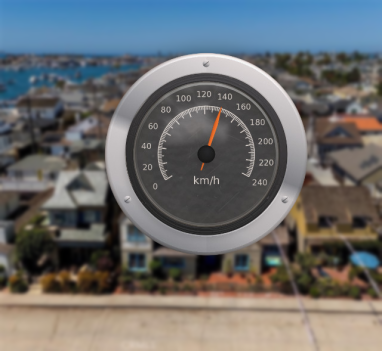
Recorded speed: 140 km/h
